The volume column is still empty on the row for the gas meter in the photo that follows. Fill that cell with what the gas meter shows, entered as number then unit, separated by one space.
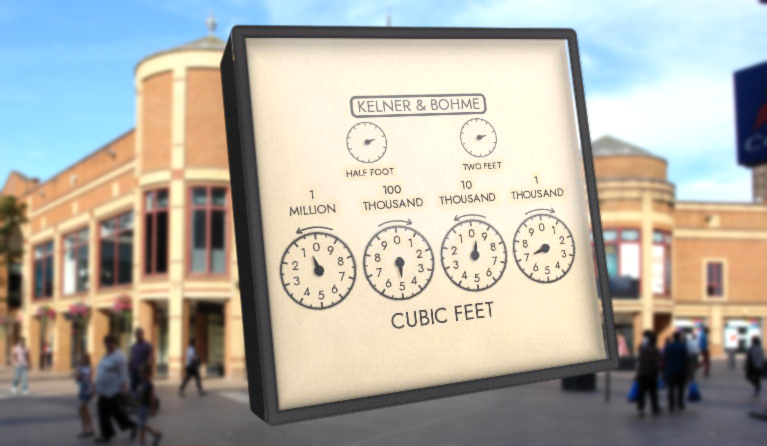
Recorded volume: 49700 ft³
